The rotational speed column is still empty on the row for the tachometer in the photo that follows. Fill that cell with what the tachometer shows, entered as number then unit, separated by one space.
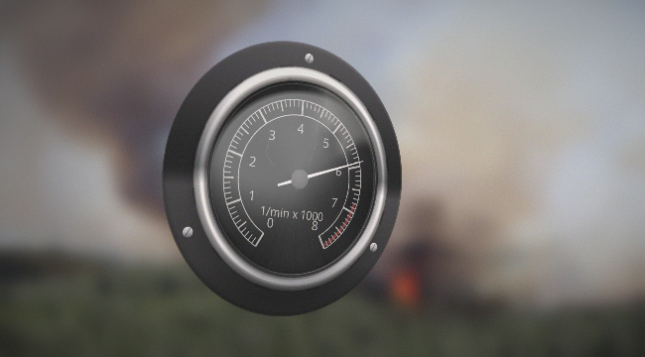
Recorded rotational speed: 5900 rpm
